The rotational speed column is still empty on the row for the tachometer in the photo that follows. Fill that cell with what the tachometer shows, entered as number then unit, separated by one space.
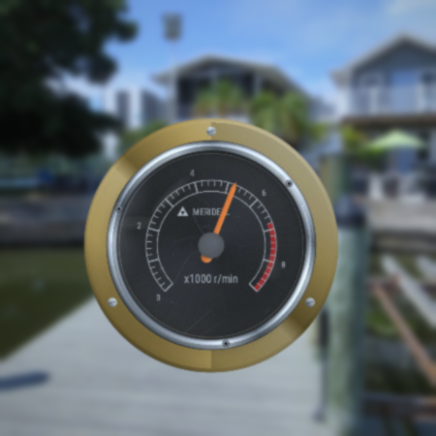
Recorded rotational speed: 5200 rpm
